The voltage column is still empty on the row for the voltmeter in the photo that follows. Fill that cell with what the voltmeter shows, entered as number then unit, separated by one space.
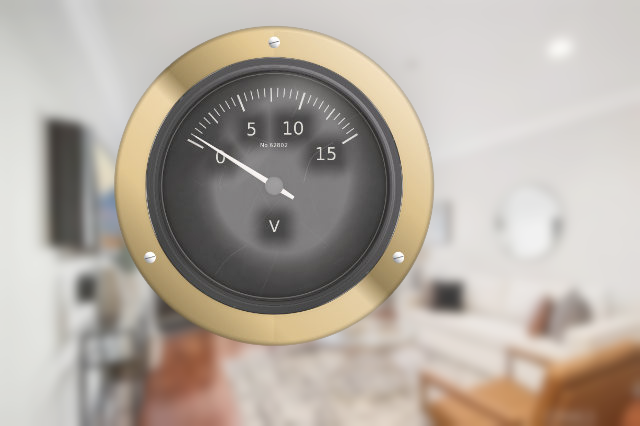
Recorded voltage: 0.5 V
